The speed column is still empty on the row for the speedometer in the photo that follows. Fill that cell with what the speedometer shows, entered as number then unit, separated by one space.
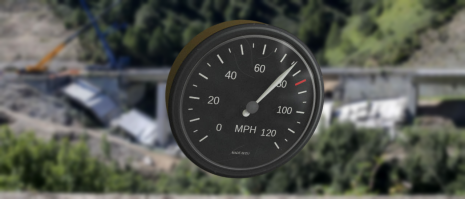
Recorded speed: 75 mph
